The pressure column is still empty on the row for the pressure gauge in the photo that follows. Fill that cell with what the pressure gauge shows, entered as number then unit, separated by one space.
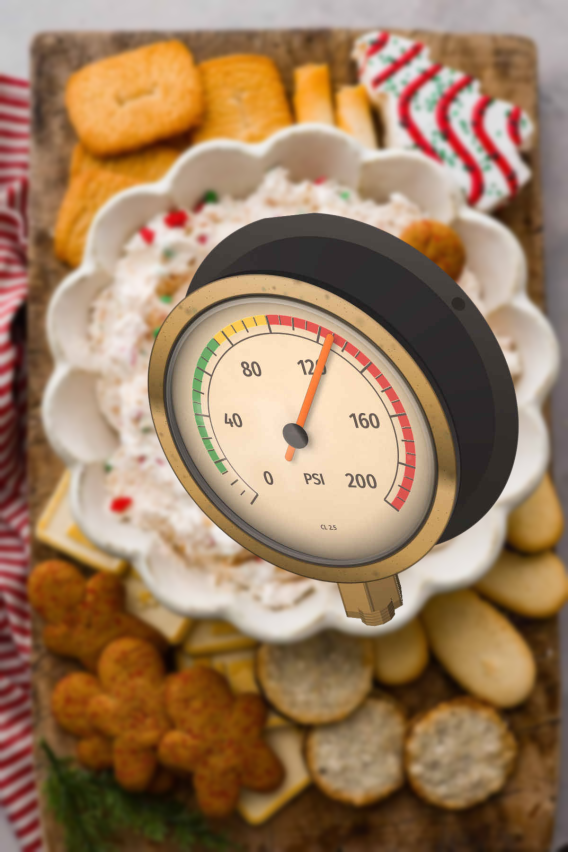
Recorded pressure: 125 psi
